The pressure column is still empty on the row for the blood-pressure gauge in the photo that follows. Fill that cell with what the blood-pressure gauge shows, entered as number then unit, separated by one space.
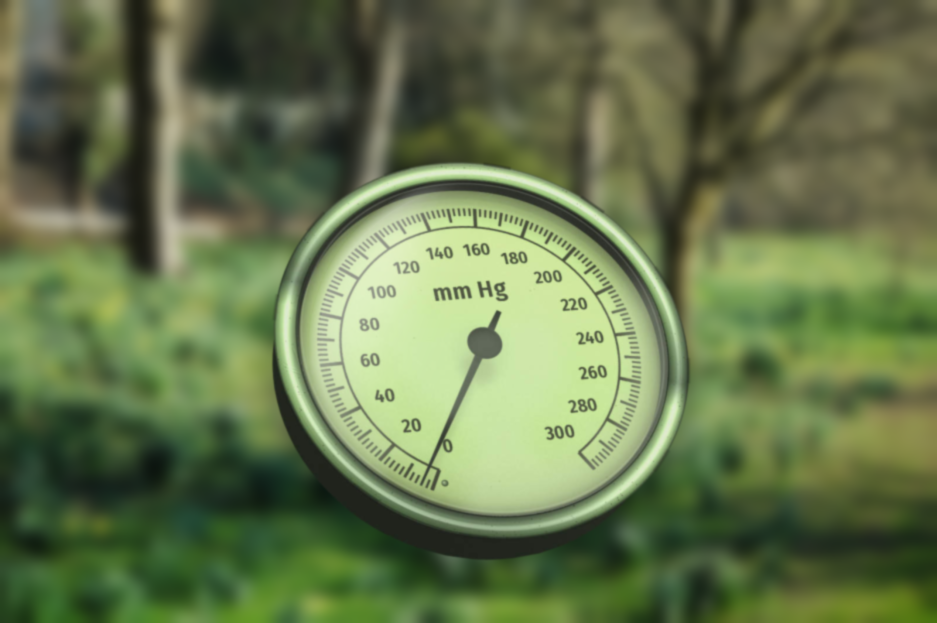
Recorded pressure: 4 mmHg
